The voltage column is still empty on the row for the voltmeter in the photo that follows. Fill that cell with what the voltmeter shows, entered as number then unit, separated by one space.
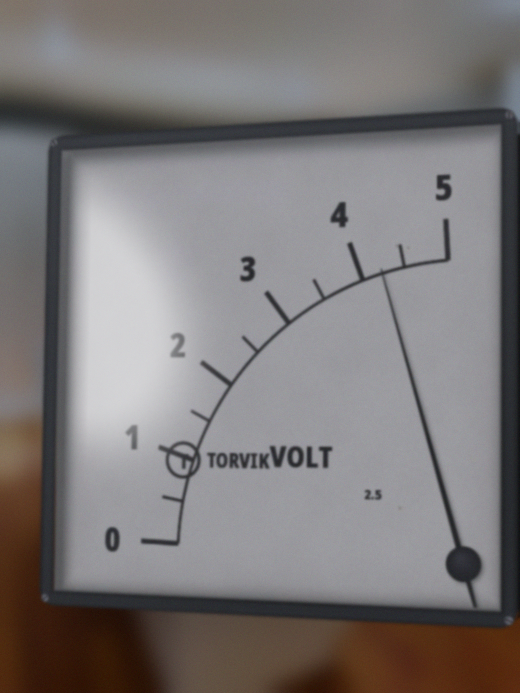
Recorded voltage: 4.25 V
